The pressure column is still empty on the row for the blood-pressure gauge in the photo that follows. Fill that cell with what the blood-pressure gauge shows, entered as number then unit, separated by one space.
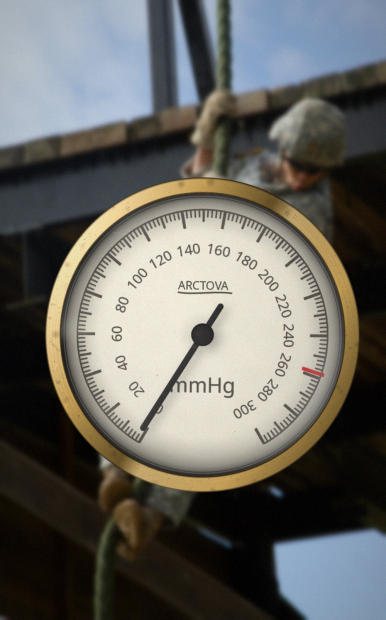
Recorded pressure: 2 mmHg
